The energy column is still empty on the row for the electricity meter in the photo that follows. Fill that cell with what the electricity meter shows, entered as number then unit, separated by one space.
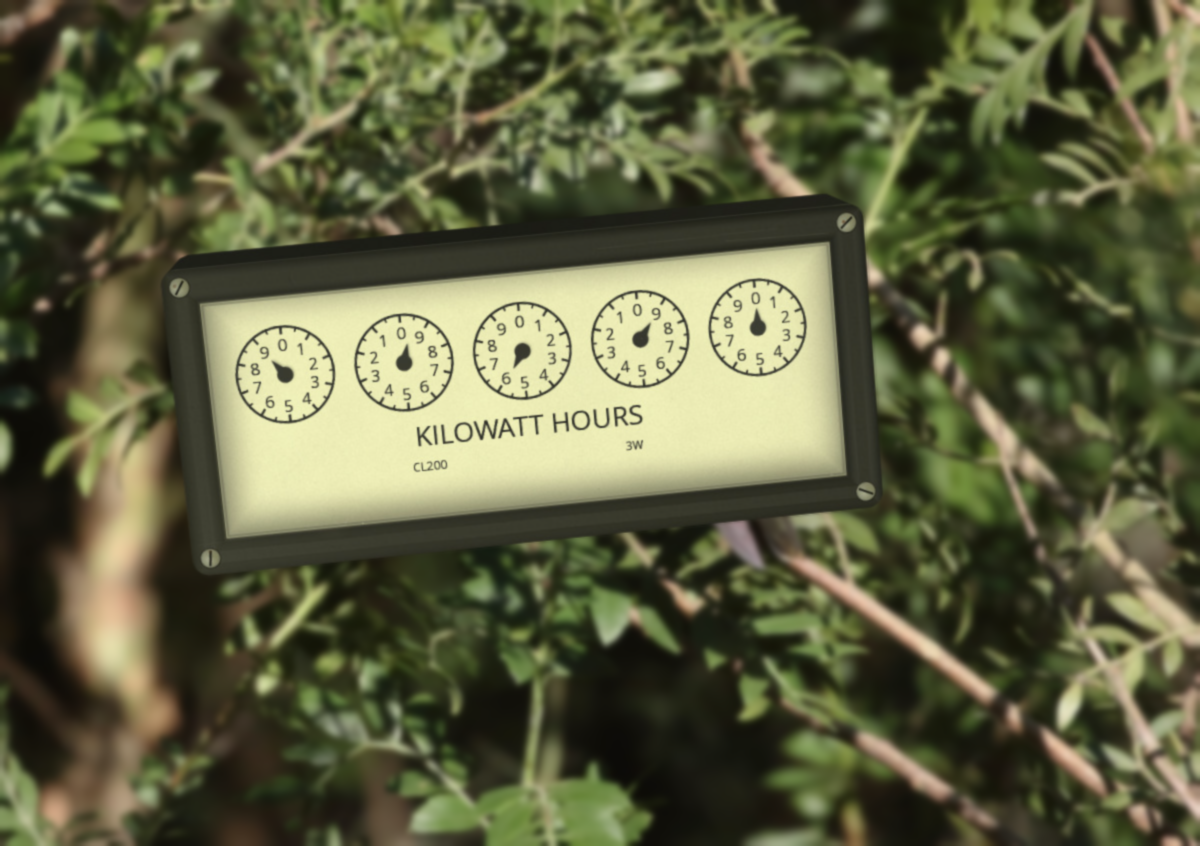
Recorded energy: 89590 kWh
